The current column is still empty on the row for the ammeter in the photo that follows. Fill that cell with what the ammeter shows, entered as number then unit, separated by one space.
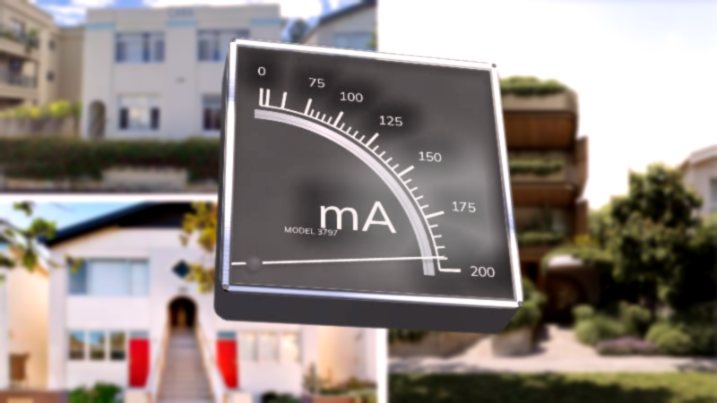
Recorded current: 195 mA
